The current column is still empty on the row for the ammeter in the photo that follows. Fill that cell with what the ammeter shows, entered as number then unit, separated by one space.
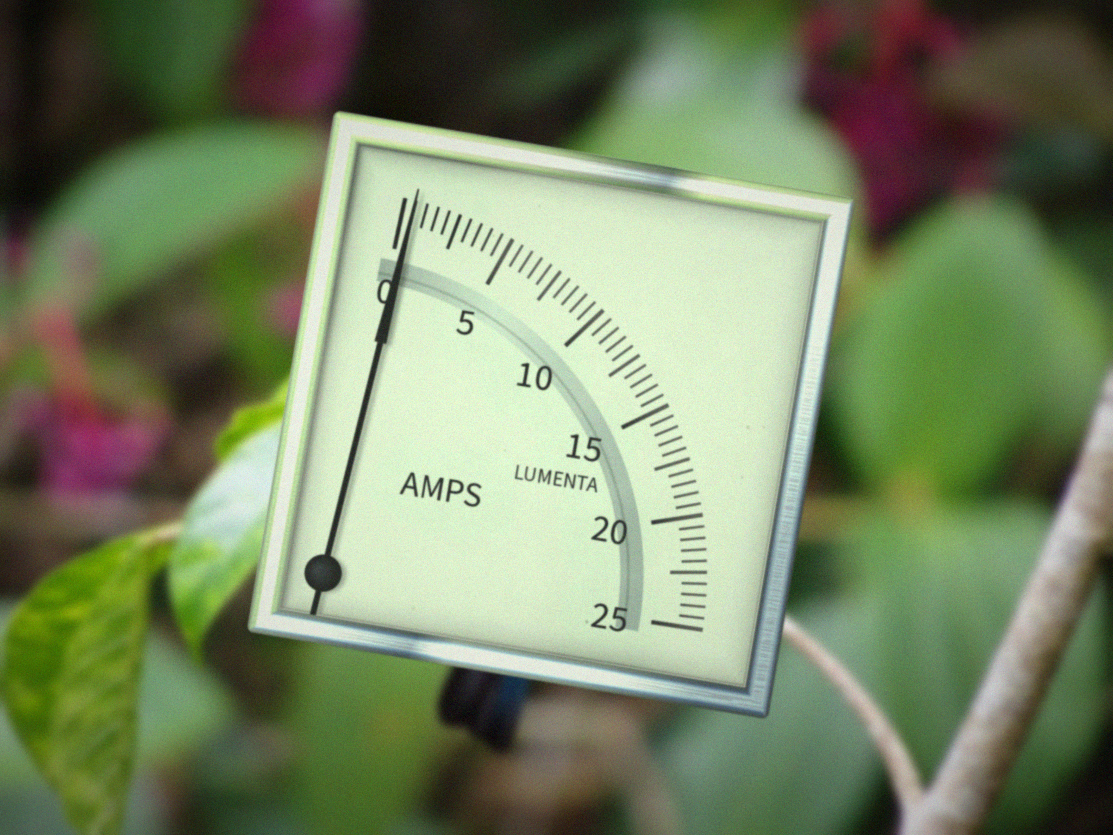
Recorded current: 0.5 A
